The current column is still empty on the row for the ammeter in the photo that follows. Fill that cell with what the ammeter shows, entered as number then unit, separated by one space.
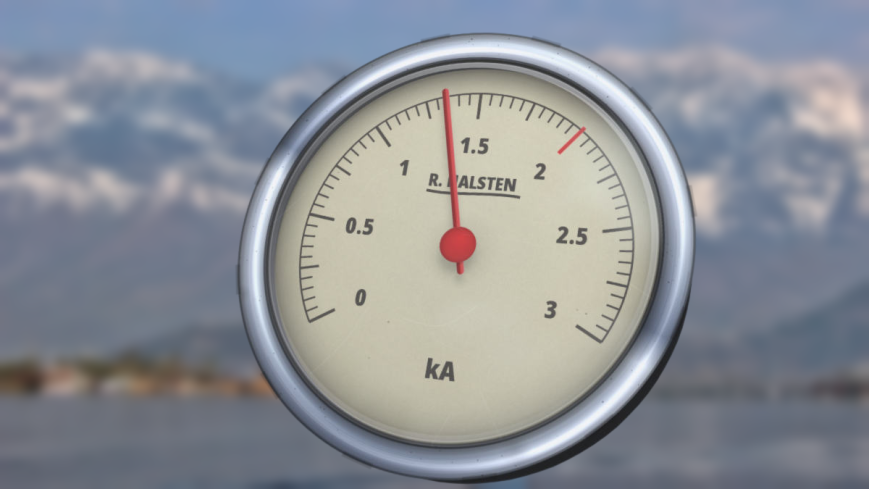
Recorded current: 1.35 kA
